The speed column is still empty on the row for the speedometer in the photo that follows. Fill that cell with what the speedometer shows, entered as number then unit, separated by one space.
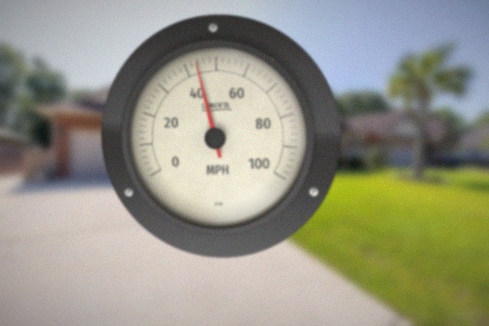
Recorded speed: 44 mph
